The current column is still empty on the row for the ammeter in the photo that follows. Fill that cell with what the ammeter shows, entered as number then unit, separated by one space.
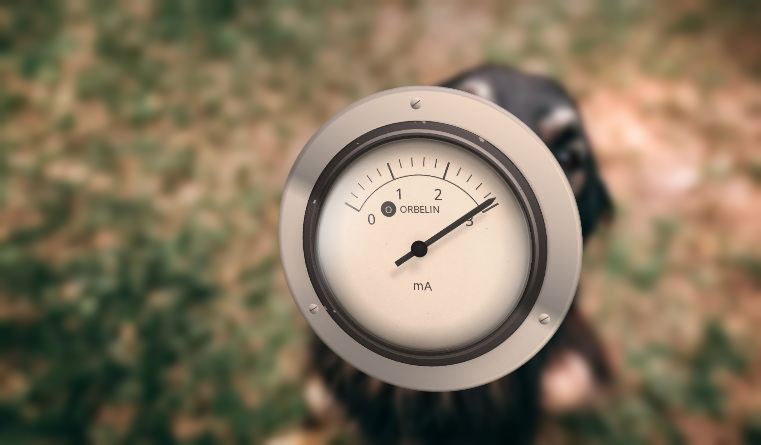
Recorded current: 2.9 mA
